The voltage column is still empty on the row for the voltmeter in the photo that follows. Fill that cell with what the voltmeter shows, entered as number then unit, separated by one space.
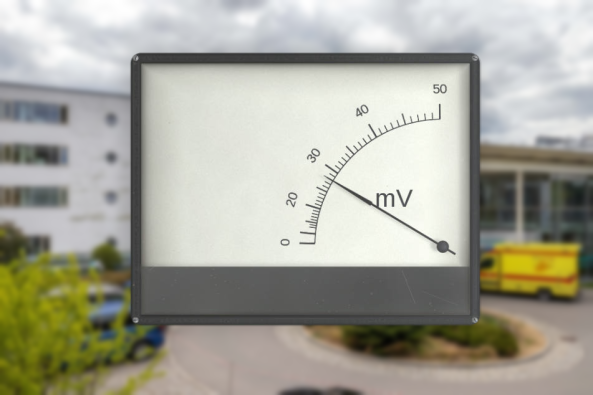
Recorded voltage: 28 mV
